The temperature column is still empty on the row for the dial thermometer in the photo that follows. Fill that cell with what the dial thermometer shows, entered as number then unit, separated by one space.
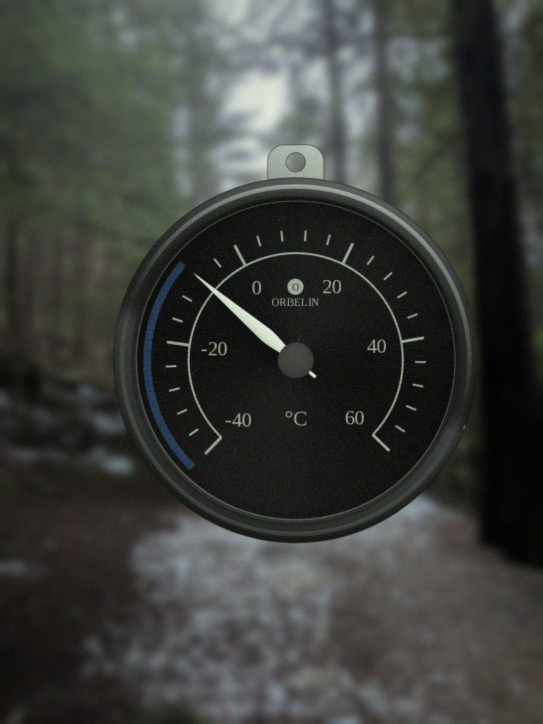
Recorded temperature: -8 °C
